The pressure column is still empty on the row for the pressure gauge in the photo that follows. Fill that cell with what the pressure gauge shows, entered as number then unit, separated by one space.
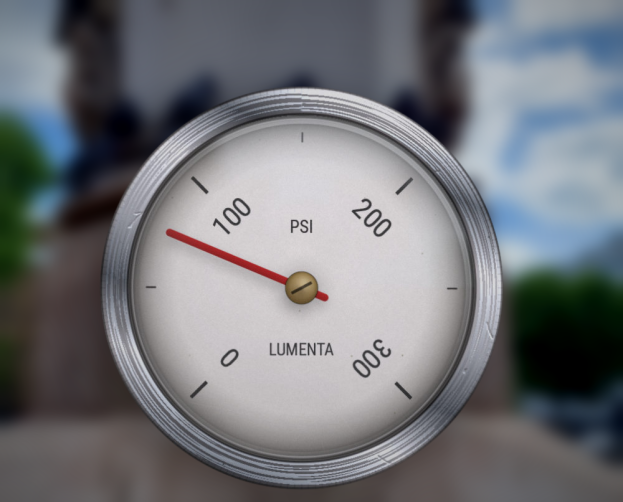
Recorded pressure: 75 psi
